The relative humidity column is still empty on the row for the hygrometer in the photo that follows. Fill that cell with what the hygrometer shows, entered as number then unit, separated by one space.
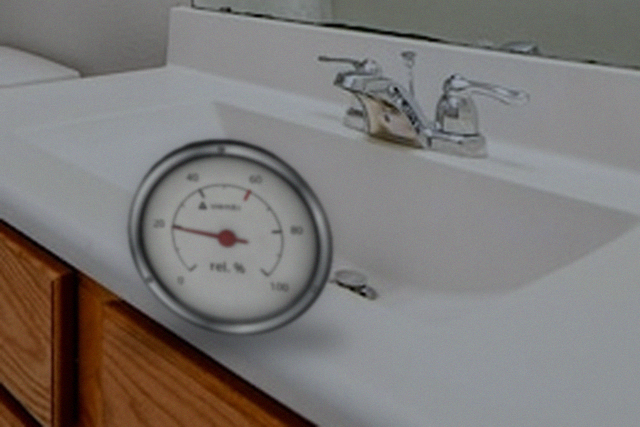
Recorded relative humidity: 20 %
